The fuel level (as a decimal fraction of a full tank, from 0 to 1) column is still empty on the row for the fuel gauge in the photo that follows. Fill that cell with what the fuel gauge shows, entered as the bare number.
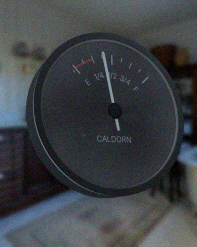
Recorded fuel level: 0.375
